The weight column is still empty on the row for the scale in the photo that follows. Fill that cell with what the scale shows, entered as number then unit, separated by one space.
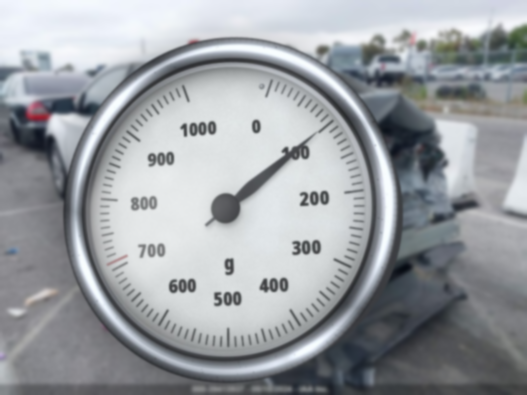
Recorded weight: 100 g
